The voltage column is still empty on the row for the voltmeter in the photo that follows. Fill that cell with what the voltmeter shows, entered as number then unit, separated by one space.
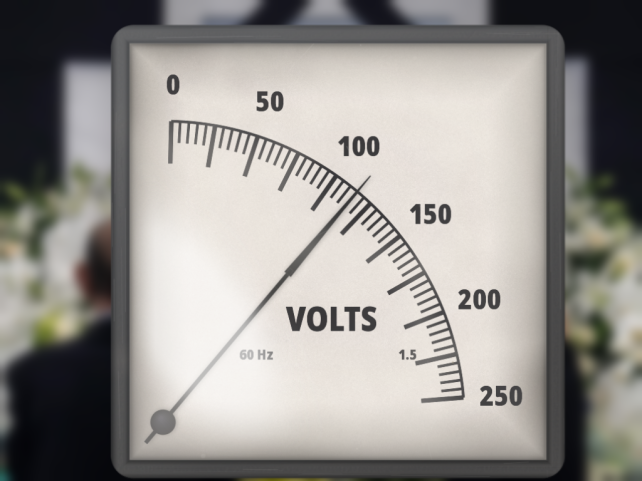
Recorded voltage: 115 V
